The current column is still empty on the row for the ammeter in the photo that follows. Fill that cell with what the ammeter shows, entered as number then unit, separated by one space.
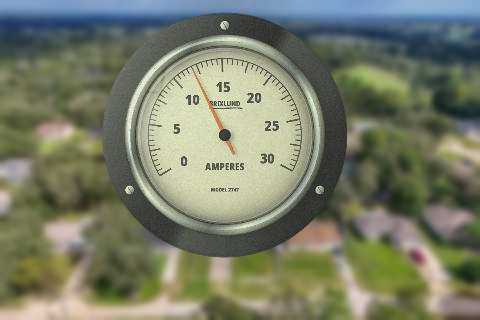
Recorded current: 12 A
